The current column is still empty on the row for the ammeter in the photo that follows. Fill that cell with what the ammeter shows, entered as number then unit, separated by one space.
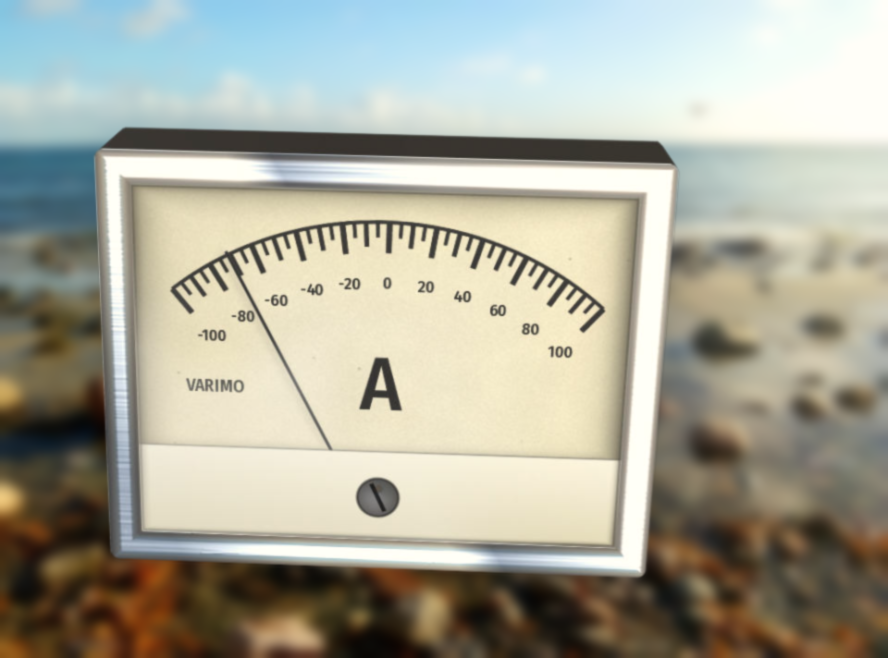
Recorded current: -70 A
